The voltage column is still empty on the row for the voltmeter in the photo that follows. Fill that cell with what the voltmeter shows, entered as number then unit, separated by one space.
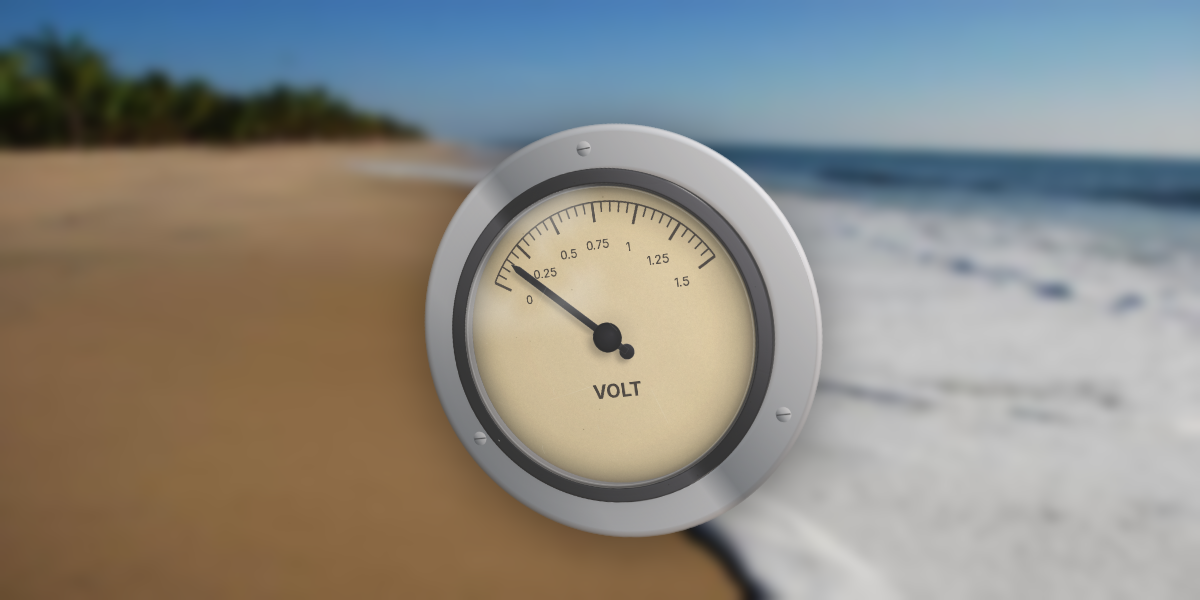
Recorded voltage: 0.15 V
